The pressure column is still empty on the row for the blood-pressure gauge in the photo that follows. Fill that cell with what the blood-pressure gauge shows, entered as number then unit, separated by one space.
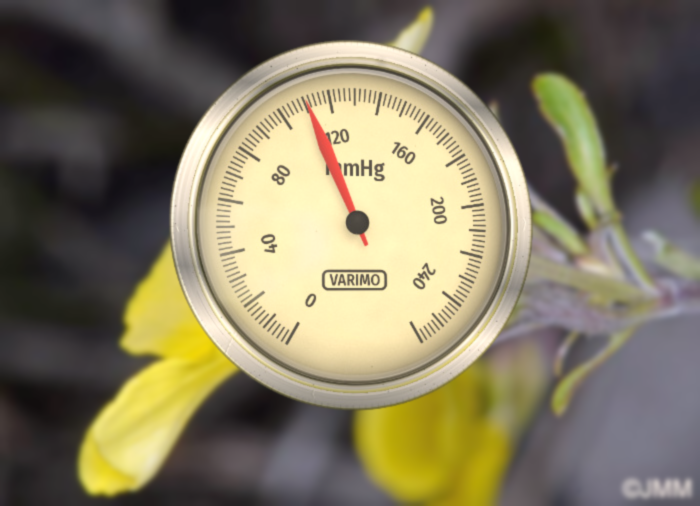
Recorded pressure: 110 mmHg
